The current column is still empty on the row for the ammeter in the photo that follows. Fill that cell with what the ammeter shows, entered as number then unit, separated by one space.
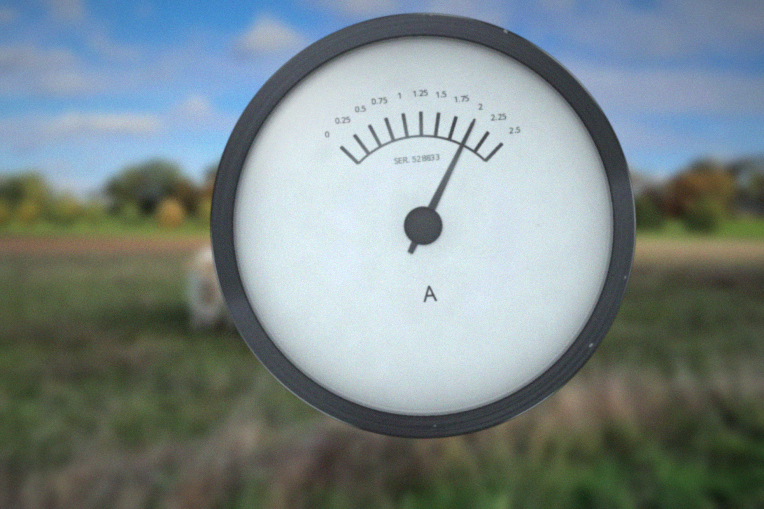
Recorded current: 2 A
